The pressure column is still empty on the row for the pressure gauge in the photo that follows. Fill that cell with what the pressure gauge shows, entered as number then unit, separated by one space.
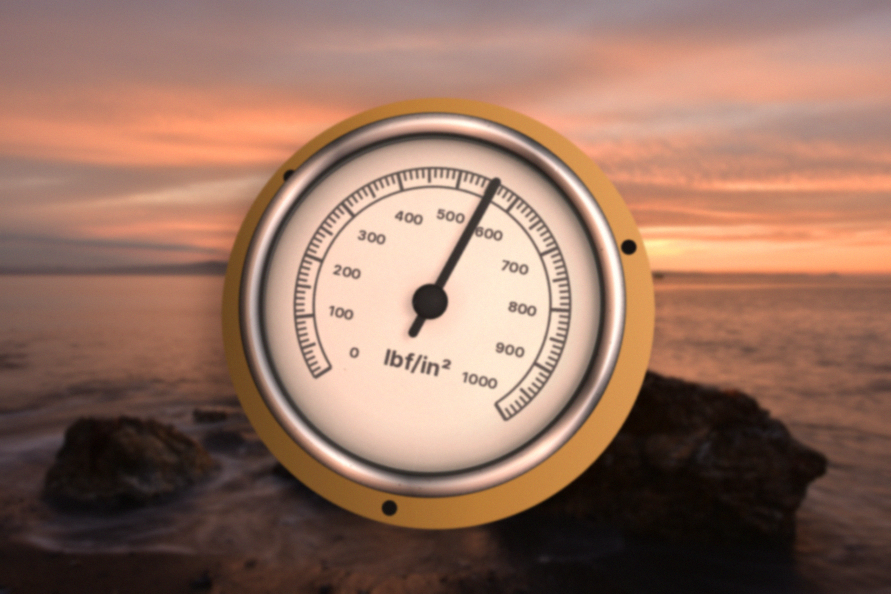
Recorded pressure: 560 psi
